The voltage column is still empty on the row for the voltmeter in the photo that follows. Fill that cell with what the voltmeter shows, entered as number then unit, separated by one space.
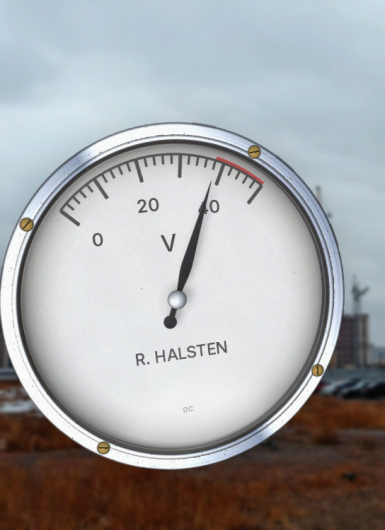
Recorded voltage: 38 V
